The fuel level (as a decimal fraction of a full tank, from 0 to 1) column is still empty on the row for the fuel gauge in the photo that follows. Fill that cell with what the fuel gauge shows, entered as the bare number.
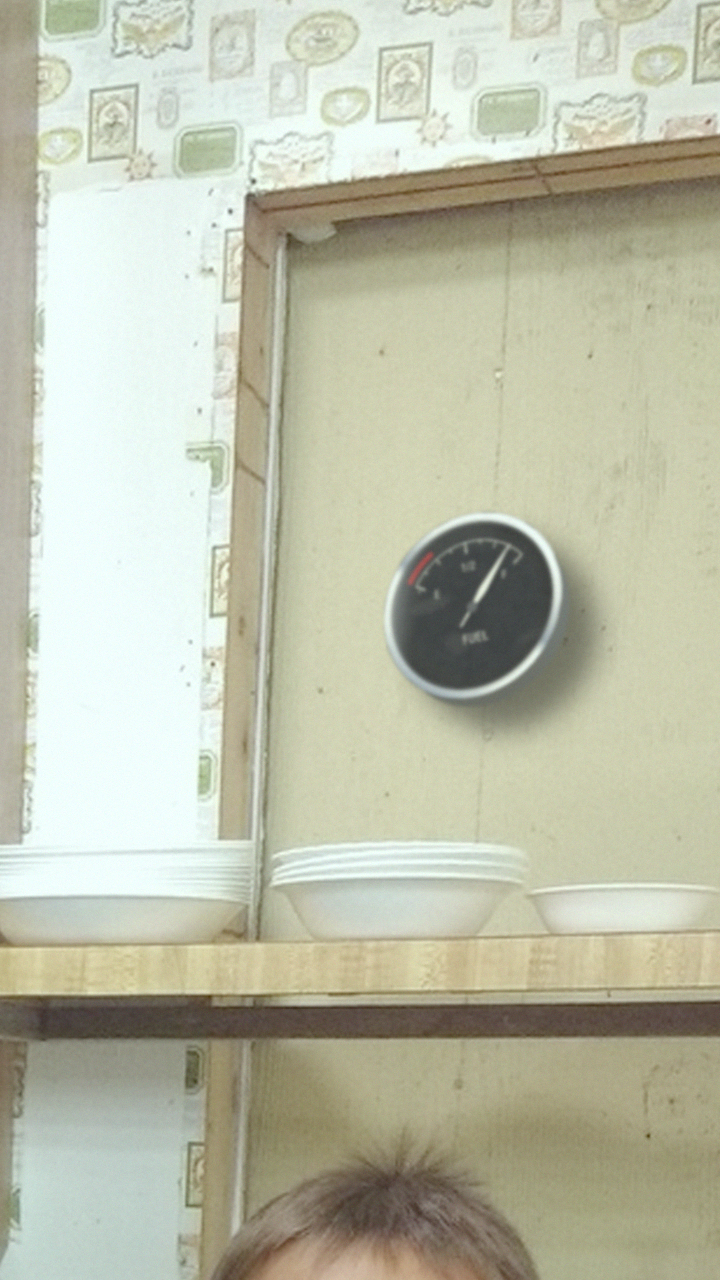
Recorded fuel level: 0.875
